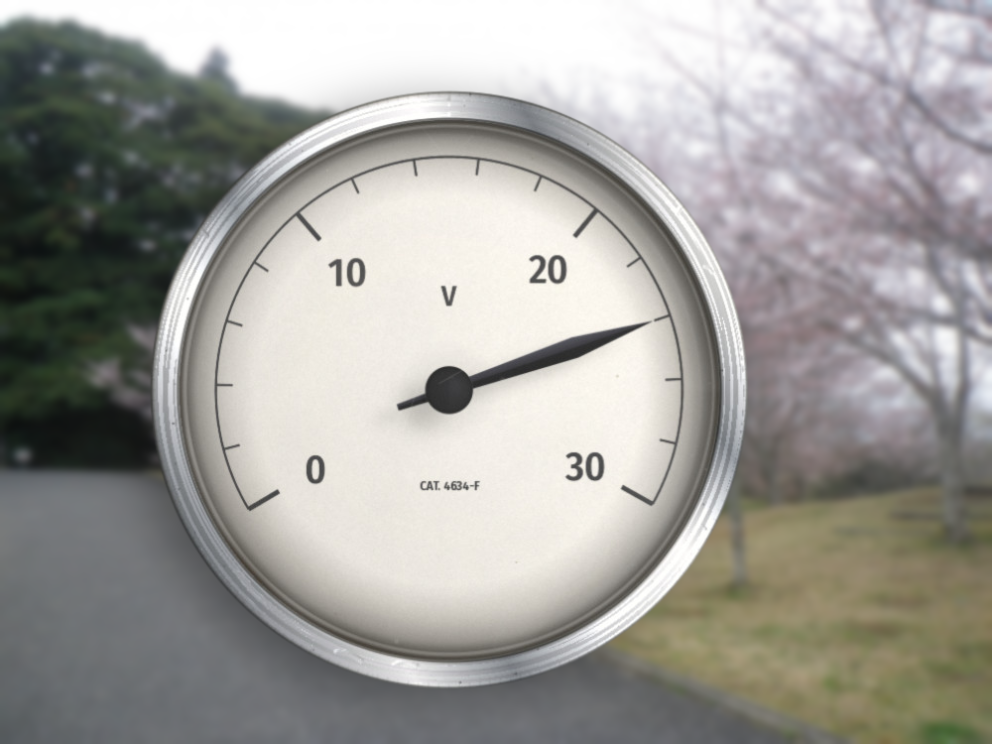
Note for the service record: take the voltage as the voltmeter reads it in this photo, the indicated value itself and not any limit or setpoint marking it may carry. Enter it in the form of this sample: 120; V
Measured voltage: 24; V
